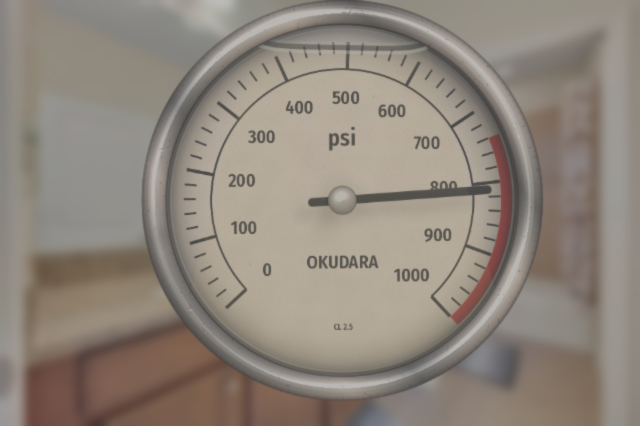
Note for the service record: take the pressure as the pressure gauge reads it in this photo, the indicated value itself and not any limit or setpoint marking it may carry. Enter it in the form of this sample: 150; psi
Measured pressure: 810; psi
